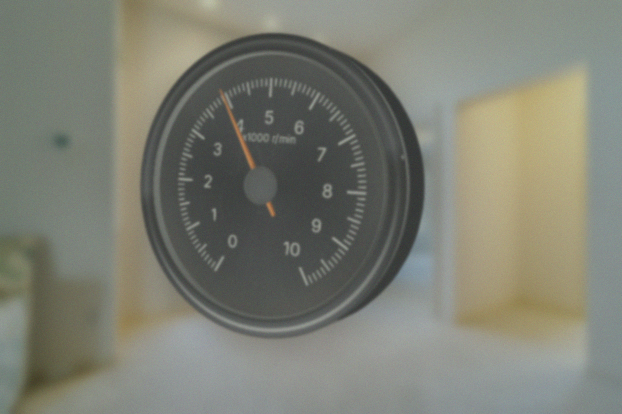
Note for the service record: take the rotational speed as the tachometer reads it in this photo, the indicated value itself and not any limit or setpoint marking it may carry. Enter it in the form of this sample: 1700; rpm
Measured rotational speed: 4000; rpm
